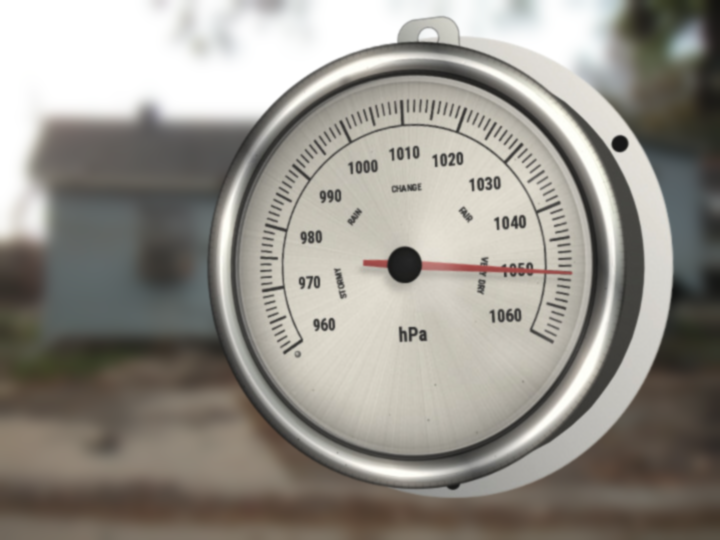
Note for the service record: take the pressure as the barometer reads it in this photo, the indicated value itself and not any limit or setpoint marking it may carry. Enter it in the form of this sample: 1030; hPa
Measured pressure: 1050; hPa
